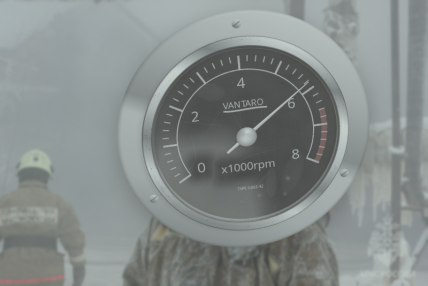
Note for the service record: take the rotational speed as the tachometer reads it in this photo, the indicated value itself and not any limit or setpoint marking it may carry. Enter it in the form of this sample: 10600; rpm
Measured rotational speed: 5800; rpm
